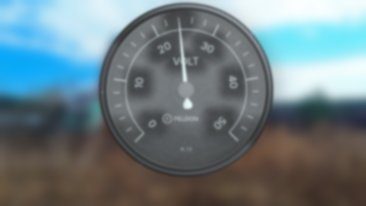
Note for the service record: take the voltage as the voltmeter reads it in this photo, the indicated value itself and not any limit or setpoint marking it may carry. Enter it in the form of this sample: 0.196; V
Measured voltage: 24; V
